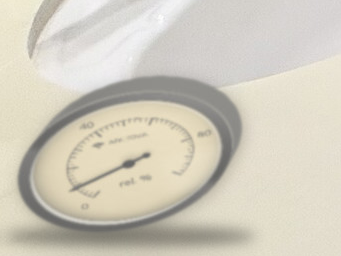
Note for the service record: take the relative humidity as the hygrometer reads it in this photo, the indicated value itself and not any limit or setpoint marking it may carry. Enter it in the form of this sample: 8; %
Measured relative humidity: 10; %
